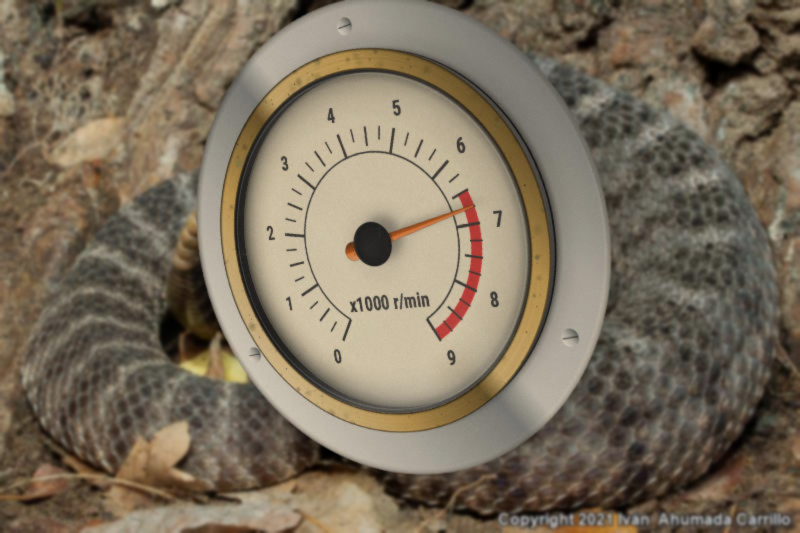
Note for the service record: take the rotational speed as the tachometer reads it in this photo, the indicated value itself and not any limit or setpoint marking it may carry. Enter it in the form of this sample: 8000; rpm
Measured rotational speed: 6750; rpm
